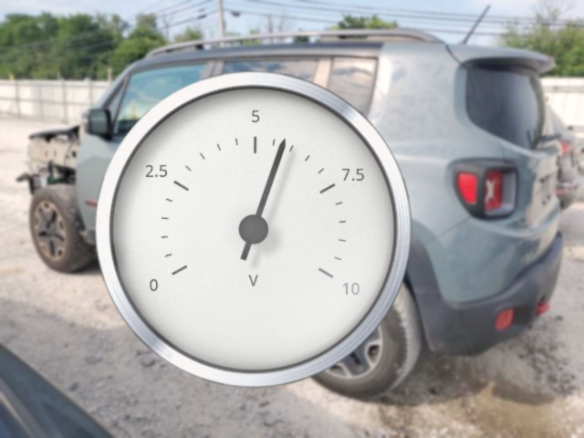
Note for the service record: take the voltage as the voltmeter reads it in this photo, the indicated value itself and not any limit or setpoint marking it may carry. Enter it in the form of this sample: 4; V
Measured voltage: 5.75; V
